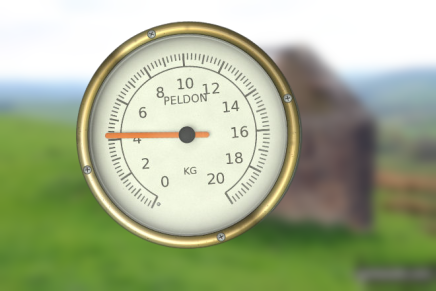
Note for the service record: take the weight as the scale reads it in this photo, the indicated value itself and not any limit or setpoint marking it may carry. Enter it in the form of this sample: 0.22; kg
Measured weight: 4.2; kg
